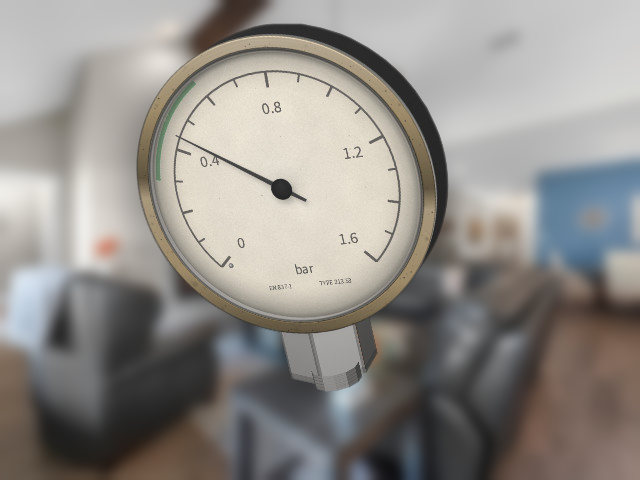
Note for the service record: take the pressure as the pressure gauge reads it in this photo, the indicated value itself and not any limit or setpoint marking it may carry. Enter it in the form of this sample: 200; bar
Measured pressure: 0.45; bar
